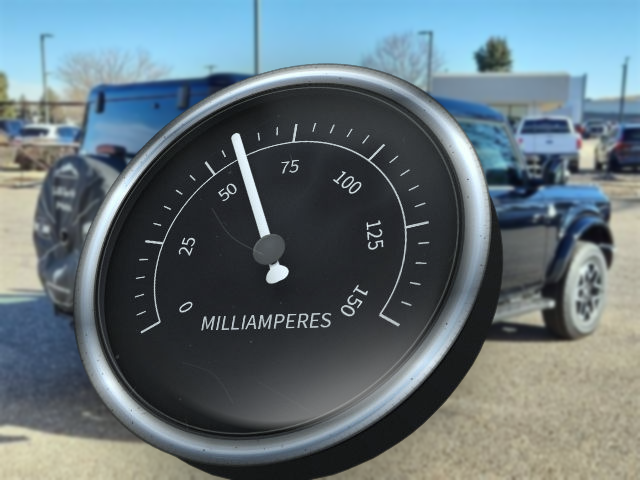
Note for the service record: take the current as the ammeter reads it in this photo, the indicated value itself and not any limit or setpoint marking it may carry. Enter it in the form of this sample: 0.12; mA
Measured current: 60; mA
